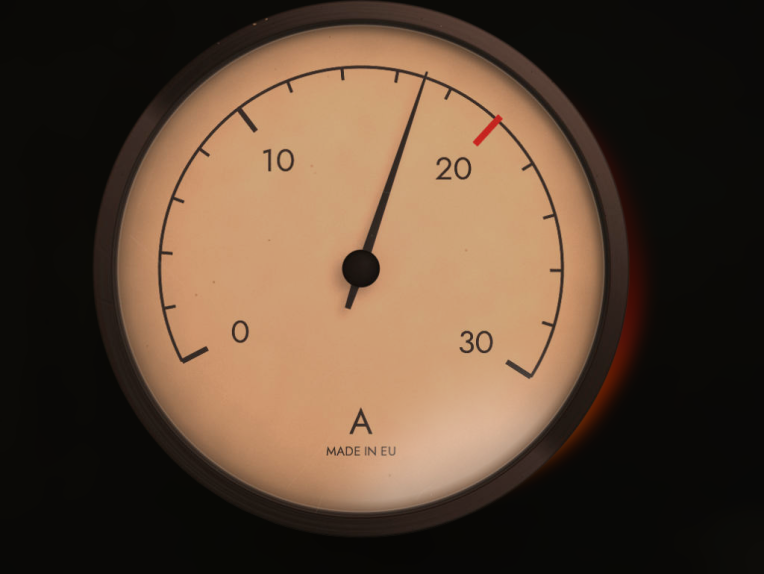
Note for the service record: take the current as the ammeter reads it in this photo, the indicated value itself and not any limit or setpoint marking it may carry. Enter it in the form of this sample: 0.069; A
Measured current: 17; A
